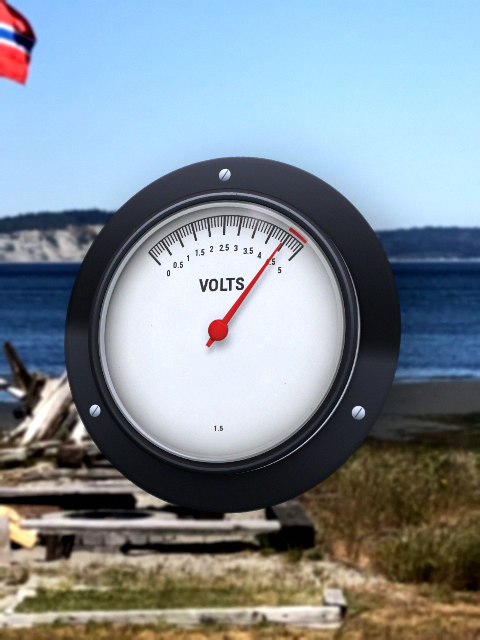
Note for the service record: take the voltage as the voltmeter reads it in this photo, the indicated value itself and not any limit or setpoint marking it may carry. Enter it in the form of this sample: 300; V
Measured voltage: 4.5; V
